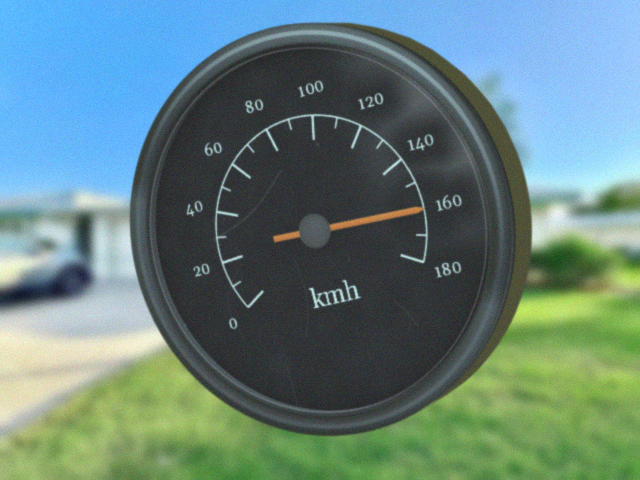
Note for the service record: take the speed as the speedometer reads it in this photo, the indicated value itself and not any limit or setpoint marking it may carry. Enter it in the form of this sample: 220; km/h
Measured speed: 160; km/h
